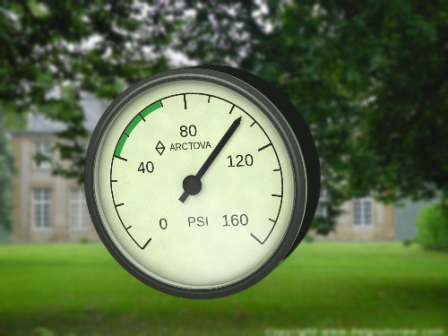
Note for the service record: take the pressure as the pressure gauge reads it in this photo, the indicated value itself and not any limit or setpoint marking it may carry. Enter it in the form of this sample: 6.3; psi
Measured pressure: 105; psi
